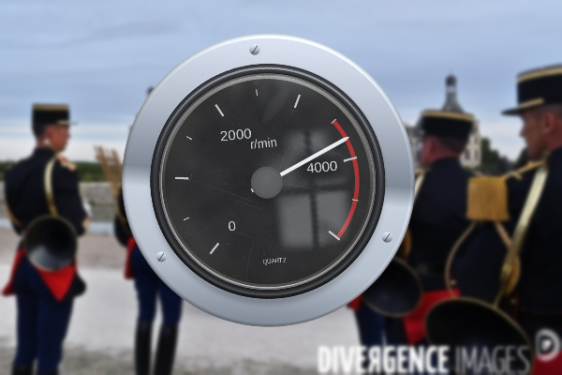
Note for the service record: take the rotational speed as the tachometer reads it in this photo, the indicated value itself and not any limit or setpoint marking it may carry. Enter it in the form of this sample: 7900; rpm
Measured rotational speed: 3750; rpm
